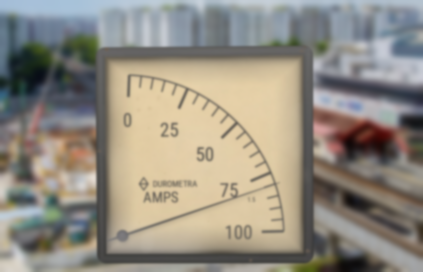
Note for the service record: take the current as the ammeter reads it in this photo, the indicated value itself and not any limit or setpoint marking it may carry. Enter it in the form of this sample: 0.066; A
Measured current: 80; A
